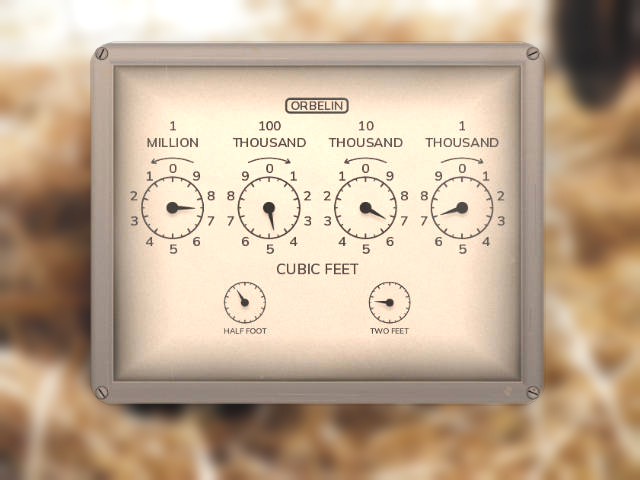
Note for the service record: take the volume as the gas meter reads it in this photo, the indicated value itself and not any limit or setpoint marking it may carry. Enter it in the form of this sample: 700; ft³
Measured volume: 746700; ft³
